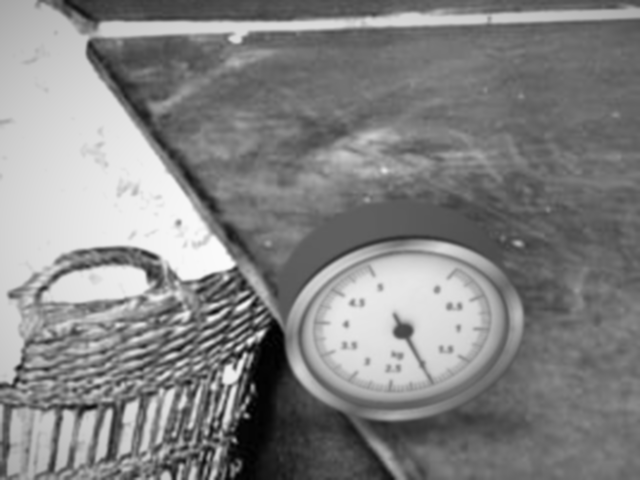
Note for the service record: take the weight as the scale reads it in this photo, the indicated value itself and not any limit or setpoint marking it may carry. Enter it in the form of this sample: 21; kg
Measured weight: 2; kg
